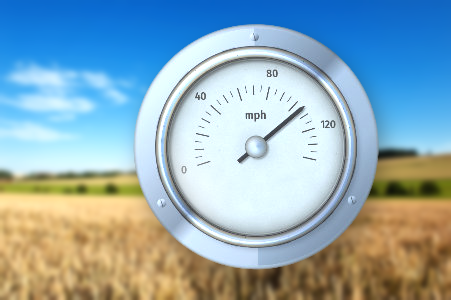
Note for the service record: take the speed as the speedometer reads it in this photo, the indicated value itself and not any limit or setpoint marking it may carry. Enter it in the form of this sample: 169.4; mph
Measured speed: 105; mph
